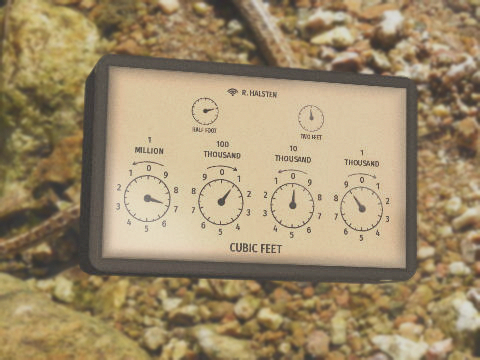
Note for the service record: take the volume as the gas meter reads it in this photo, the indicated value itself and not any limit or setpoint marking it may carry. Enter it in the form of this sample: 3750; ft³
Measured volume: 709900; ft³
